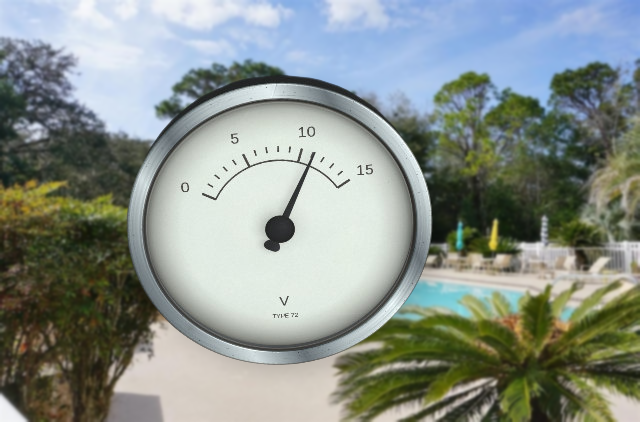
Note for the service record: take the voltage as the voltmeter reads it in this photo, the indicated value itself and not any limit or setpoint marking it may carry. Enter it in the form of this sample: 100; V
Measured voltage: 11; V
